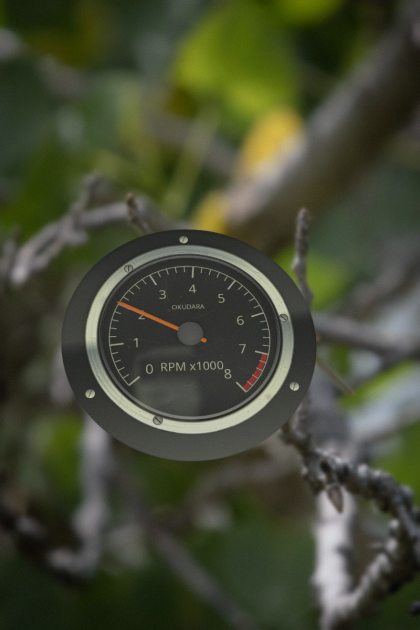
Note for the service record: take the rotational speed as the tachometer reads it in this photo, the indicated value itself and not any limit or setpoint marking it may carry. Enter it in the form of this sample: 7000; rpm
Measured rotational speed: 2000; rpm
